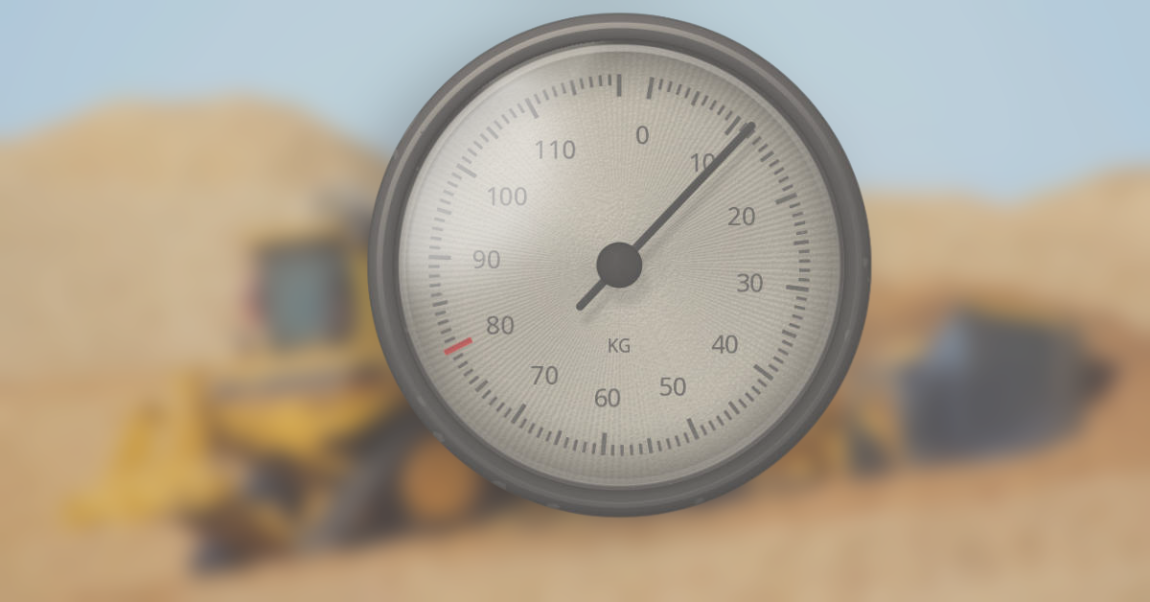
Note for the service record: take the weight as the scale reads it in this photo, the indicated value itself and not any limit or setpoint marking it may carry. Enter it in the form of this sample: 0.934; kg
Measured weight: 11.5; kg
